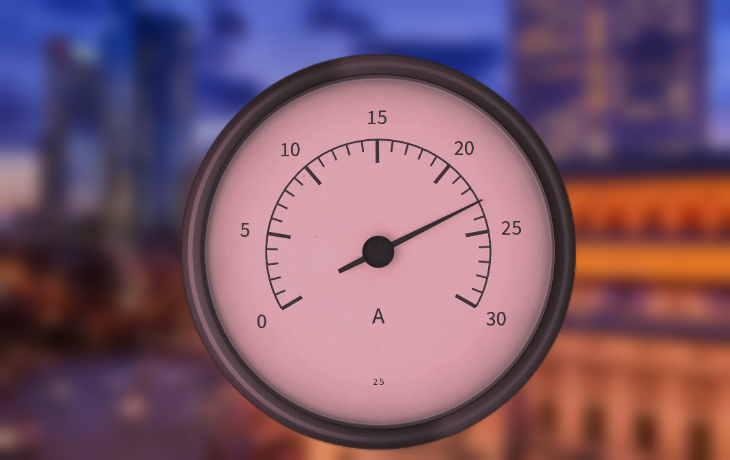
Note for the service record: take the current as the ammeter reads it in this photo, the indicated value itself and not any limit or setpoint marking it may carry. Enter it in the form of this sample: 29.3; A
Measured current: 23; A
